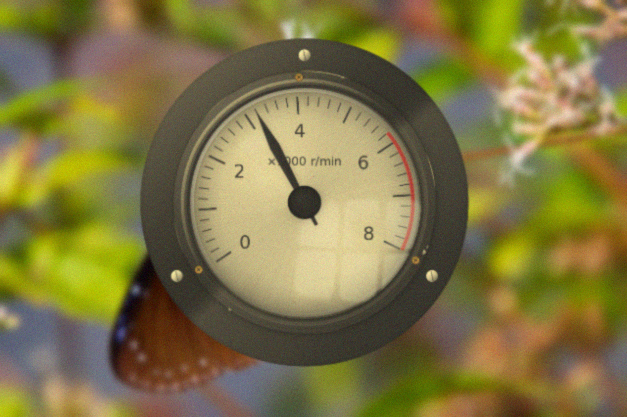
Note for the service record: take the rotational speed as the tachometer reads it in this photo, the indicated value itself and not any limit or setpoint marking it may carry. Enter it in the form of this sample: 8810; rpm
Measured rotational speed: 3200; rpm
